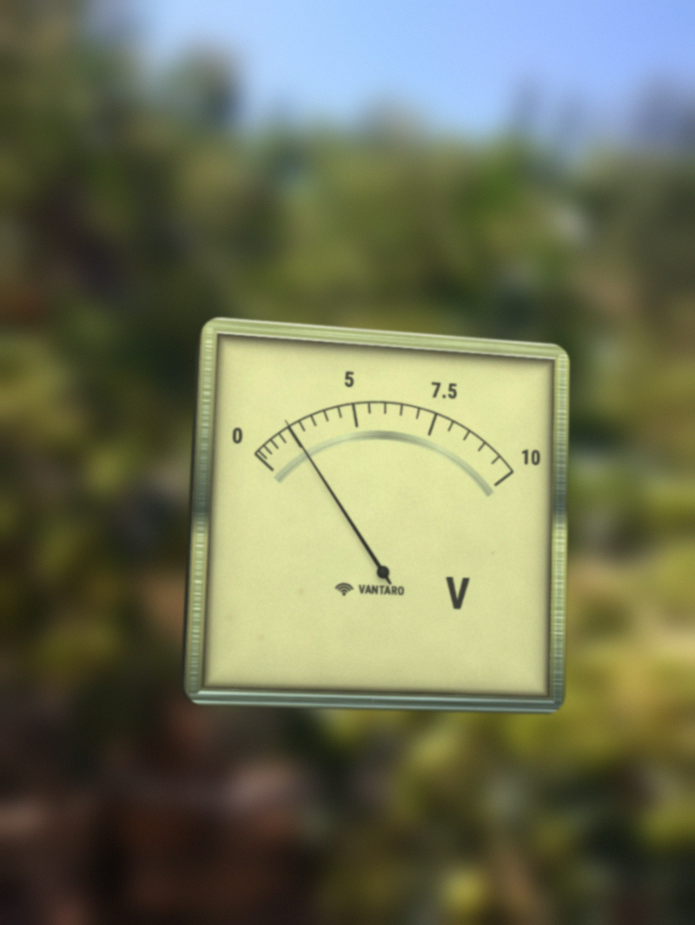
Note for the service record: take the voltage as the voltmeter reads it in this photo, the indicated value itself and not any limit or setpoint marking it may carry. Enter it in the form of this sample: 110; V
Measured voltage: 2.5; V
